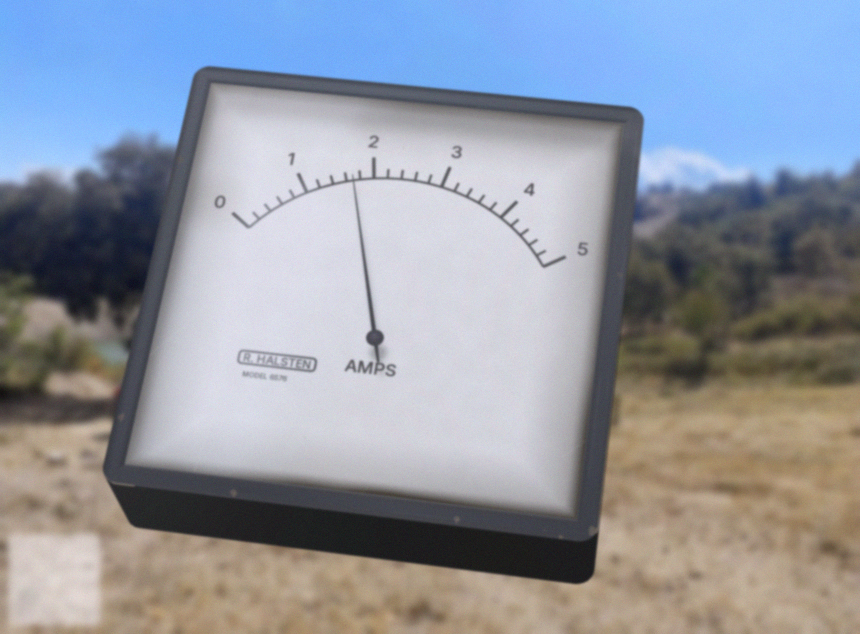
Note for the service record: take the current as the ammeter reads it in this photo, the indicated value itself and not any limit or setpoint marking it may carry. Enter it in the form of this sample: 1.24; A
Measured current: 1.7; A
